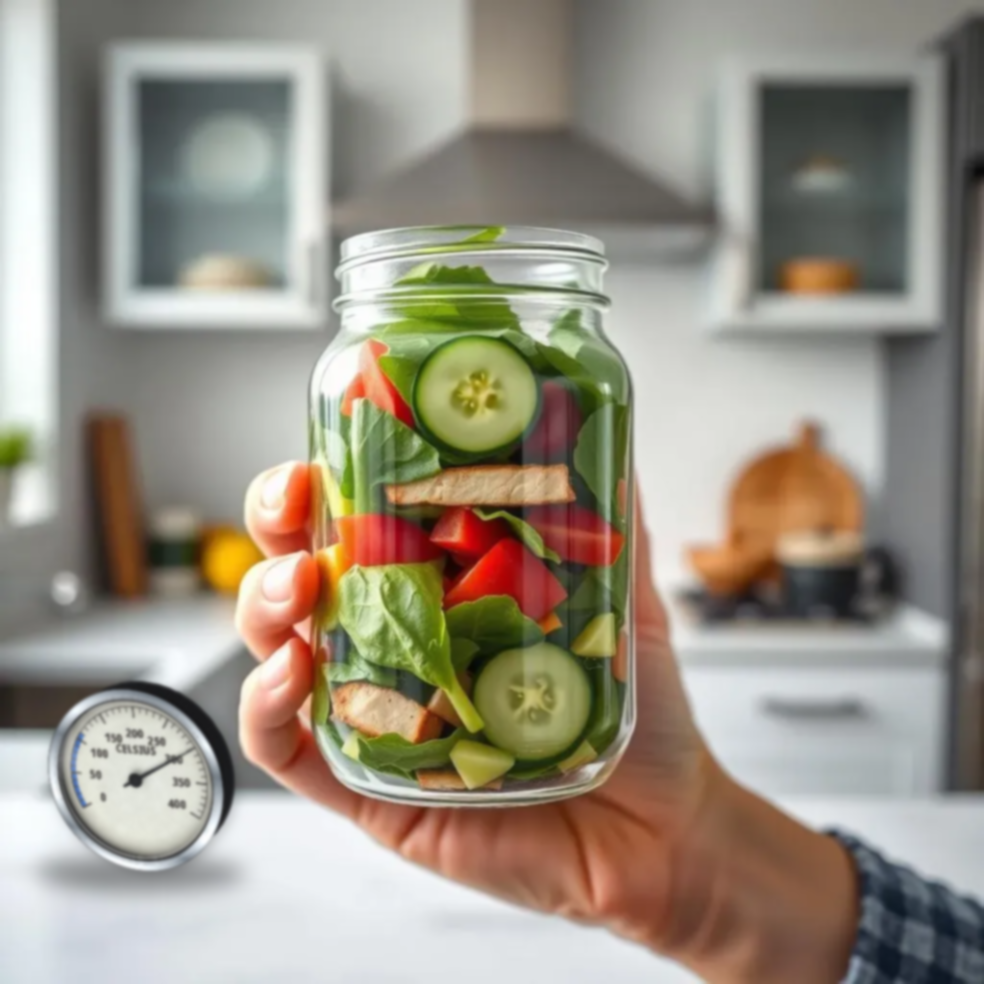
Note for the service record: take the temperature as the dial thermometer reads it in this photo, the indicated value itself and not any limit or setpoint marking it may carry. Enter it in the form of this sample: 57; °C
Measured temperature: 300; °C
